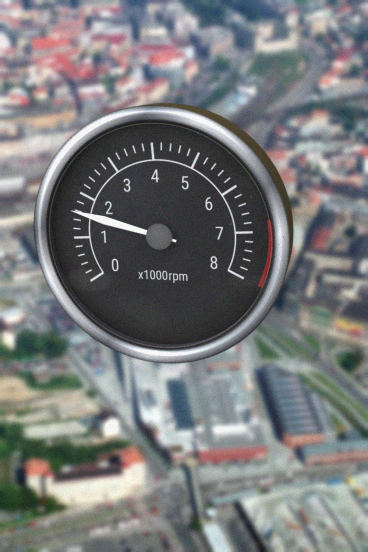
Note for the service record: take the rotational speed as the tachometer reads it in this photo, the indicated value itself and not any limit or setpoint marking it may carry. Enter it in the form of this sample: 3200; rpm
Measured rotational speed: 1600; rpm
